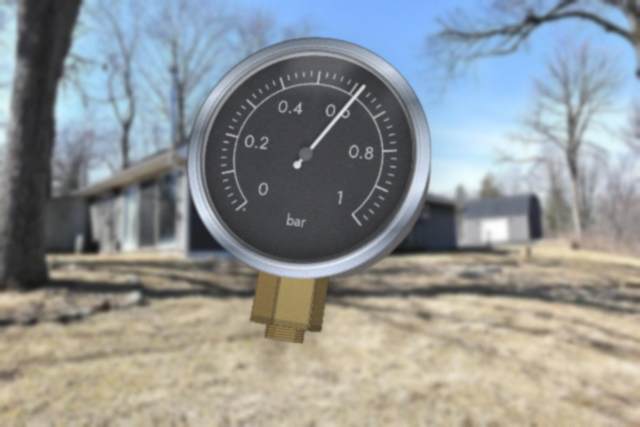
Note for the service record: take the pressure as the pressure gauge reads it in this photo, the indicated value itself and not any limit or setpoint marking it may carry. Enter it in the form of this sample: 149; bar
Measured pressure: 0.62; bar
